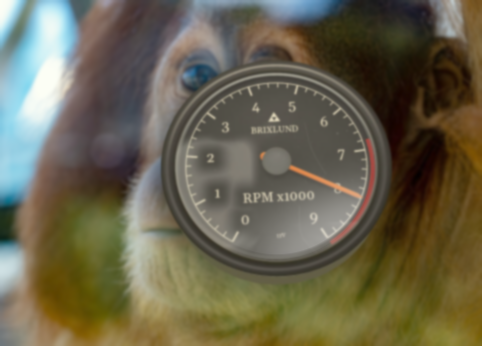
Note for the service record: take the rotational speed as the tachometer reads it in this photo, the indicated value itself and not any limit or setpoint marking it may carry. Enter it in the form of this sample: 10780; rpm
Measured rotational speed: 8000; rpm
